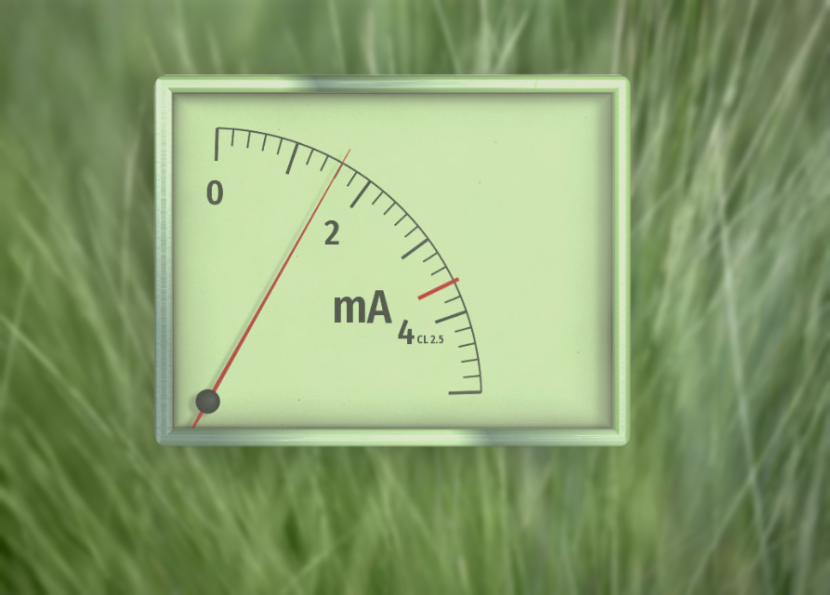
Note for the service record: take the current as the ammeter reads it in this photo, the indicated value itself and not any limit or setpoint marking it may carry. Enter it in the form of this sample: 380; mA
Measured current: 1.6; mA
